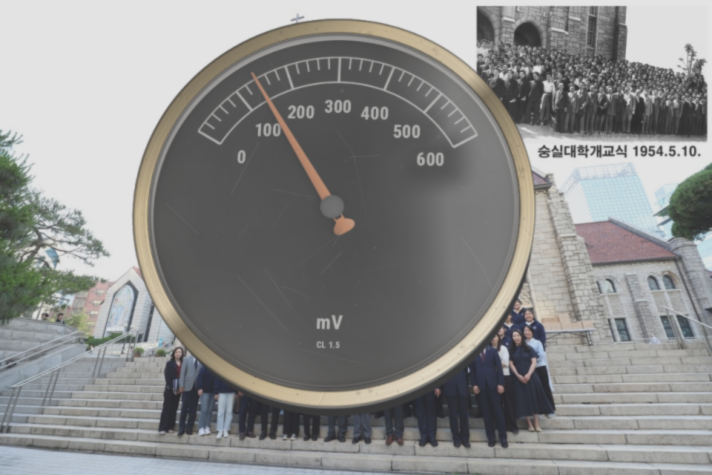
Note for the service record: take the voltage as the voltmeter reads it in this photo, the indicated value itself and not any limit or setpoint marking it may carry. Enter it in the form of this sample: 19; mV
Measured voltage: 140; mV
